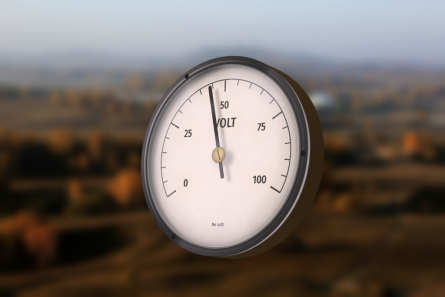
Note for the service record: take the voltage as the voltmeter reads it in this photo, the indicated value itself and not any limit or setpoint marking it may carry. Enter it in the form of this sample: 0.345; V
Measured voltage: 45; V
